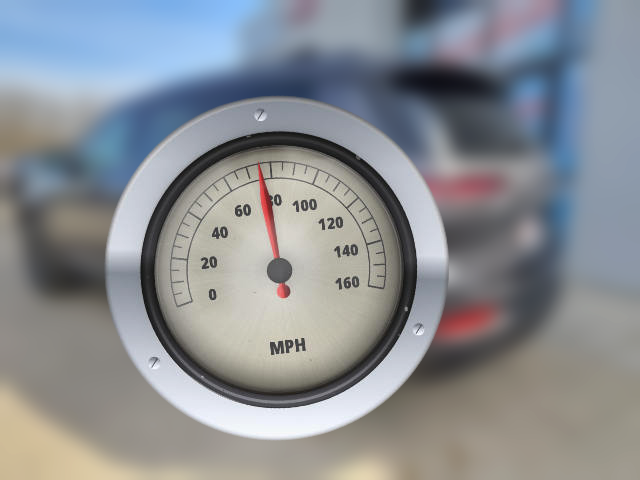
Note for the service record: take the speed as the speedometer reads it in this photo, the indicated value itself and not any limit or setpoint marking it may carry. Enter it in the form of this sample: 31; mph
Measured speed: 75; mph
